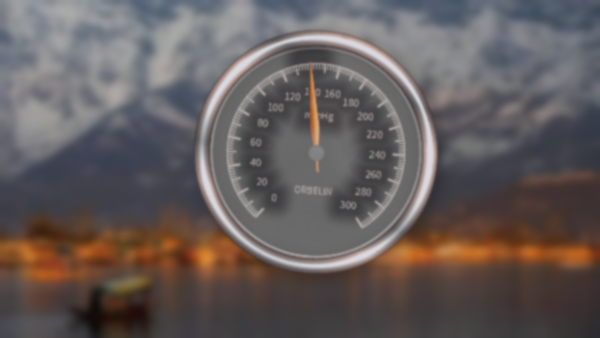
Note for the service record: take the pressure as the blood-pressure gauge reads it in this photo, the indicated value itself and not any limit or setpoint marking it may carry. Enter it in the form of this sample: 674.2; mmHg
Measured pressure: 140; mmHg
